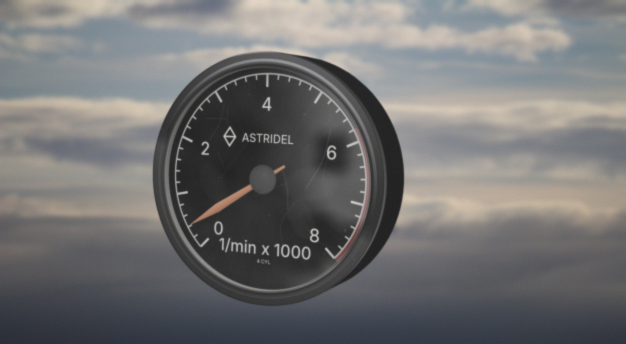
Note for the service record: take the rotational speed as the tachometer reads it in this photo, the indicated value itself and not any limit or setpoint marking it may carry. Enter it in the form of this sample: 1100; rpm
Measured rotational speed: 400; rpm
